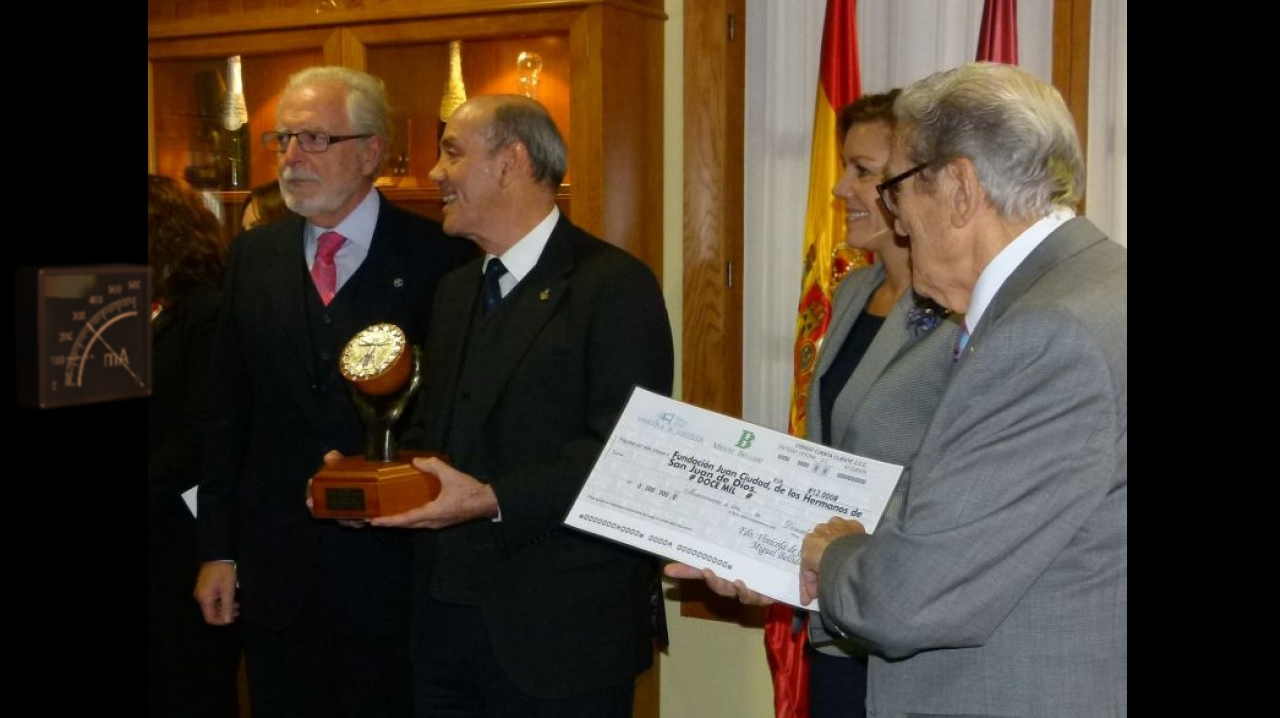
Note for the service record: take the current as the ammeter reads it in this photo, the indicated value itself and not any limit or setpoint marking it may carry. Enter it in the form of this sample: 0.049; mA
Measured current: 300; mA
